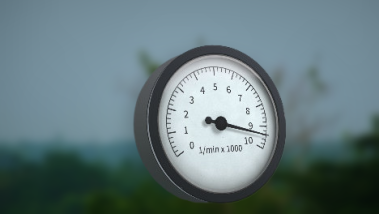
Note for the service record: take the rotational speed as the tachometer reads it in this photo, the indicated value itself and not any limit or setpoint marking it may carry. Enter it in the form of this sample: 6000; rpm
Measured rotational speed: 9400; rpm
